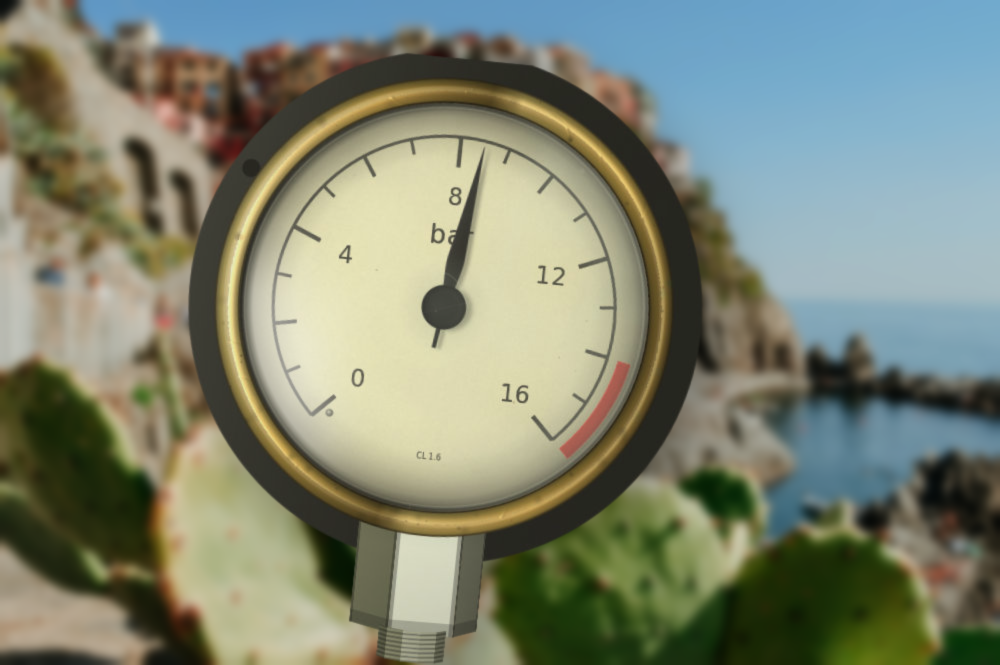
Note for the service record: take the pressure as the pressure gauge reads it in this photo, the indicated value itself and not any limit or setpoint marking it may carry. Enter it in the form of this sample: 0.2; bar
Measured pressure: 8.5; bar
